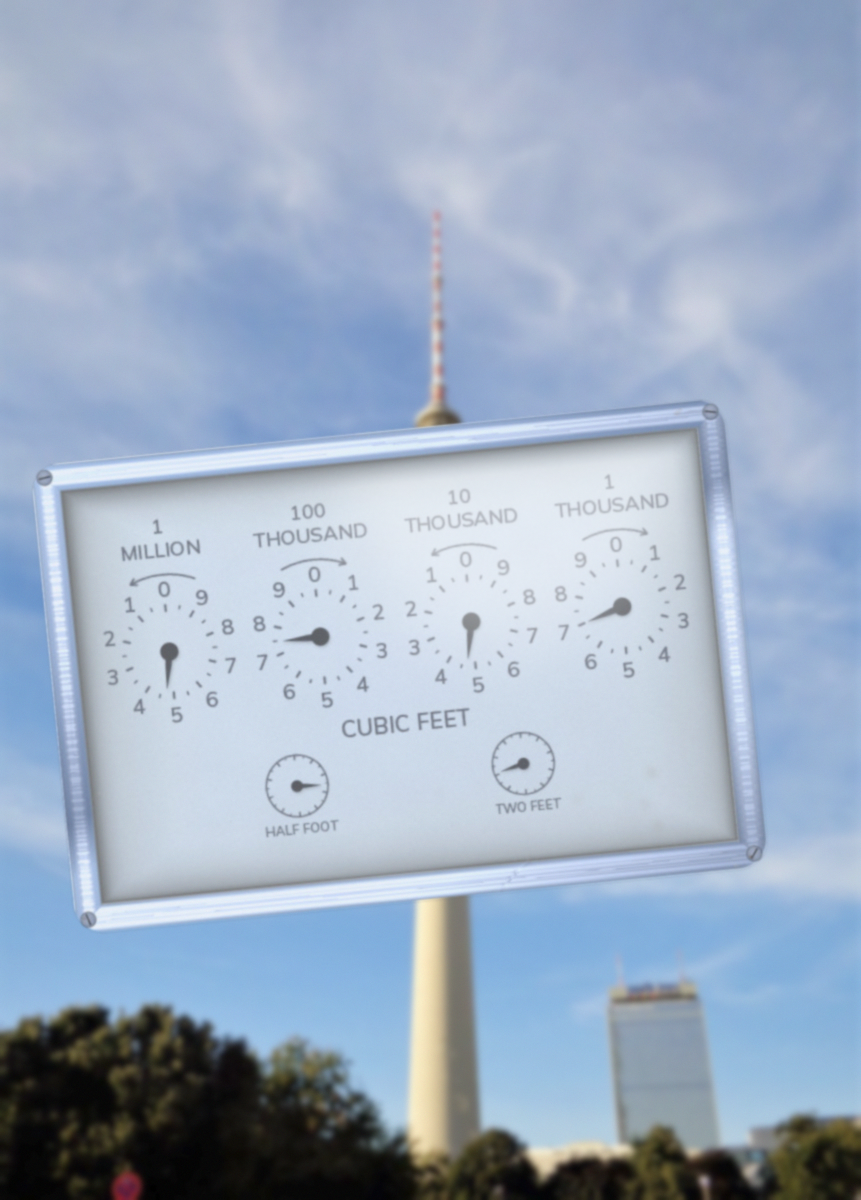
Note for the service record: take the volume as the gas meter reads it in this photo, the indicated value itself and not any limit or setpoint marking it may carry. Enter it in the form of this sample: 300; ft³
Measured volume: 474700; ft³
